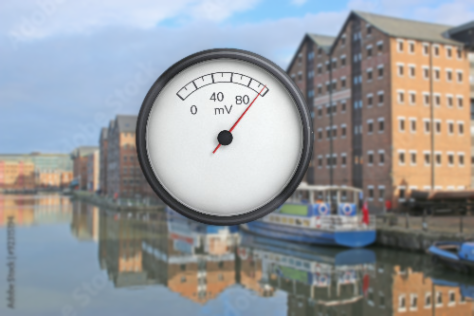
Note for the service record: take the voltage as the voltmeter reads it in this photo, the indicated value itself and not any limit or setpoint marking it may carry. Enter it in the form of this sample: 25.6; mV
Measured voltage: 95; mV
